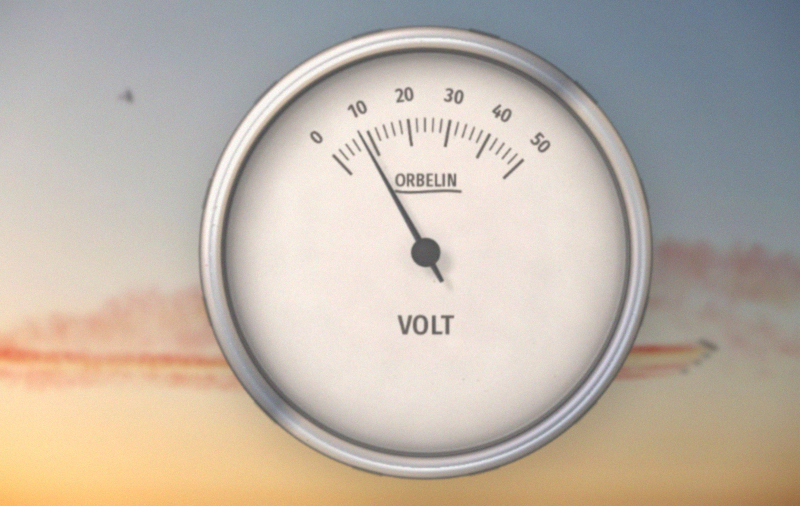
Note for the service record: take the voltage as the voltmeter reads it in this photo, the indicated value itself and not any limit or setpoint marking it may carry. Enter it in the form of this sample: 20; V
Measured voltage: 8; V
